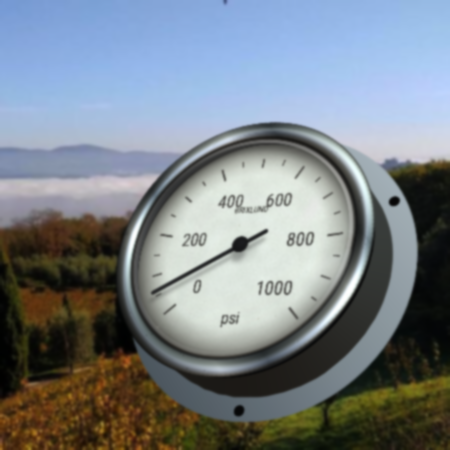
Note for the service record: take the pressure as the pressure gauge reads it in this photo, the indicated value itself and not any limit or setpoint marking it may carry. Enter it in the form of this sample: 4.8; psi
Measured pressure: 50; psi
